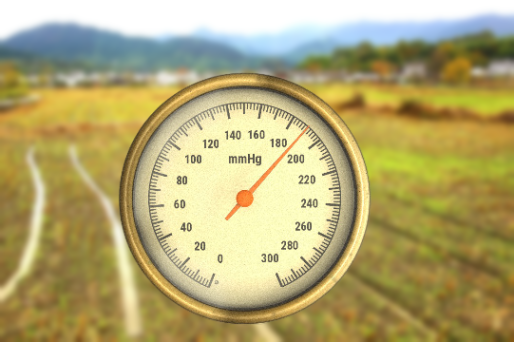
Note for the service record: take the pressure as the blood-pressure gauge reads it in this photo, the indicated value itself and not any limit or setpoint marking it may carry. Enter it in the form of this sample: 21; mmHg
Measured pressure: 190; mmHg
